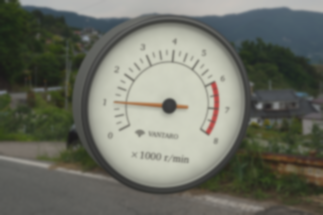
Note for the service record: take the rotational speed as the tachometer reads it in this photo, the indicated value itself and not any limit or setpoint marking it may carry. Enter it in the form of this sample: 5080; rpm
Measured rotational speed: 1000; rpm
